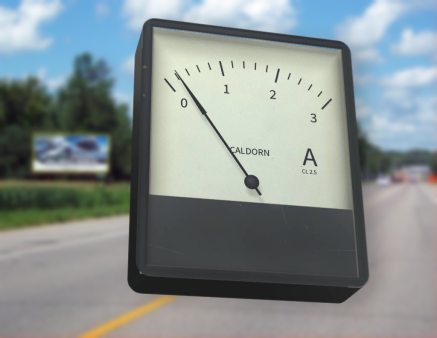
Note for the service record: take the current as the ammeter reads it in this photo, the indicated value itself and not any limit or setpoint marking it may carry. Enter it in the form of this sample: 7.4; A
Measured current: 0.2; A
